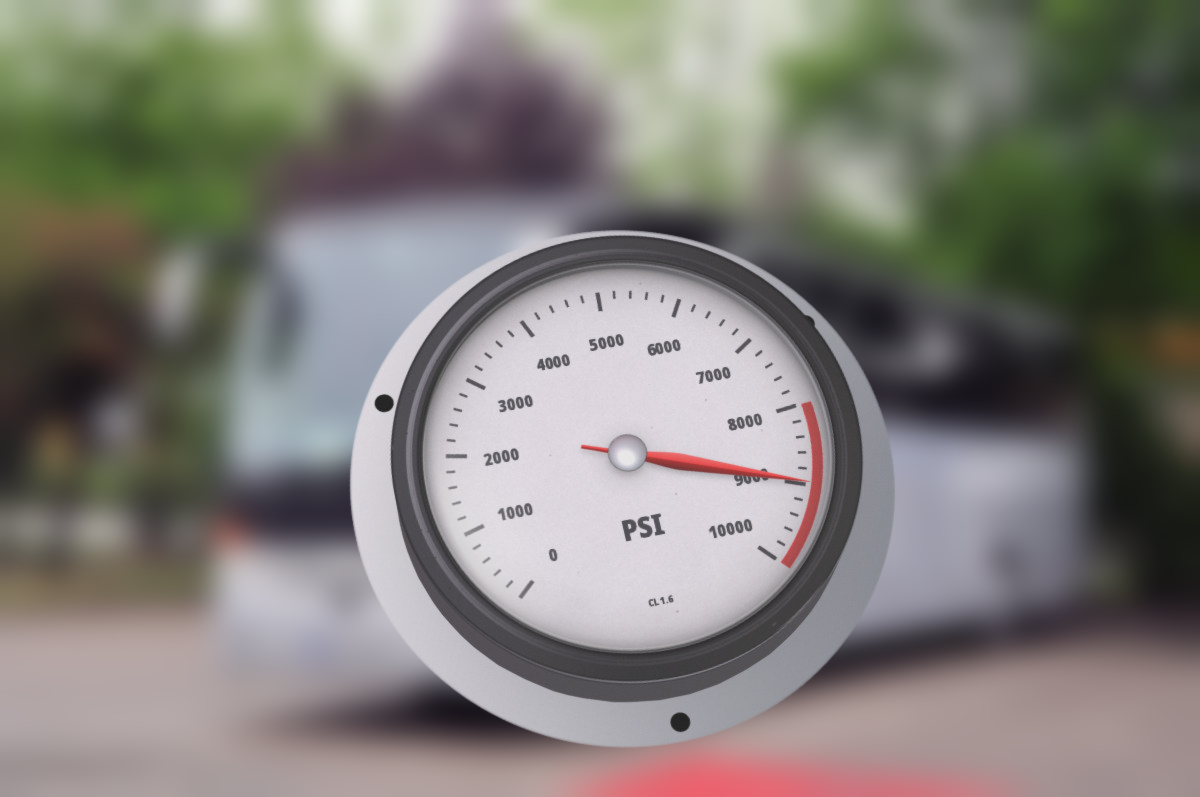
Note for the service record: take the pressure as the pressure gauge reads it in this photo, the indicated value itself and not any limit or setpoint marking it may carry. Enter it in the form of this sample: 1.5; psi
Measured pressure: 9000; psi
